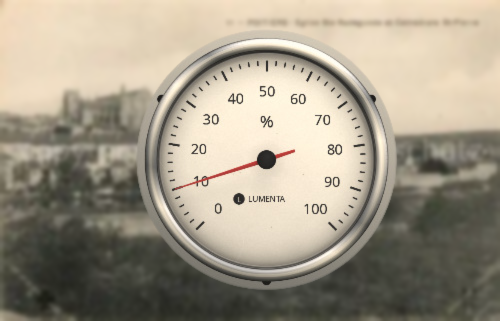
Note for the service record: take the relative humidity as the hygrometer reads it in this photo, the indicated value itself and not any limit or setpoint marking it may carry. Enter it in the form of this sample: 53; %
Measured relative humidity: 10; %
